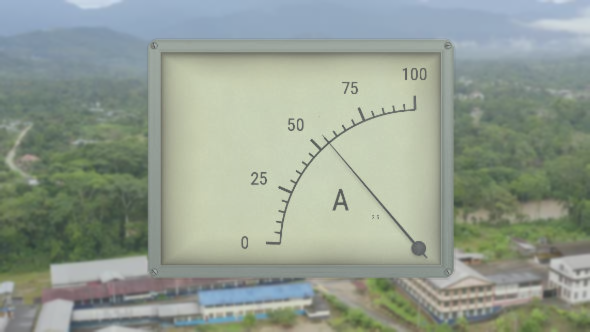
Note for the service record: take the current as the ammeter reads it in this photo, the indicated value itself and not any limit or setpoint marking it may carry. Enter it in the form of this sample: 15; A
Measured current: 55; A
